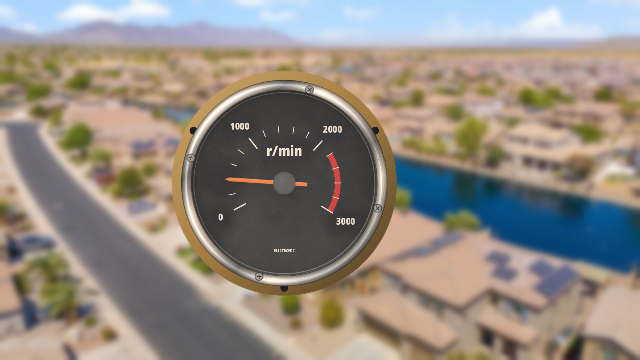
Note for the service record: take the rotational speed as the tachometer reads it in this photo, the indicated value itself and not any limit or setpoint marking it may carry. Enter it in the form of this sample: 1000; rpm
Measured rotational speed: 400; rpm
